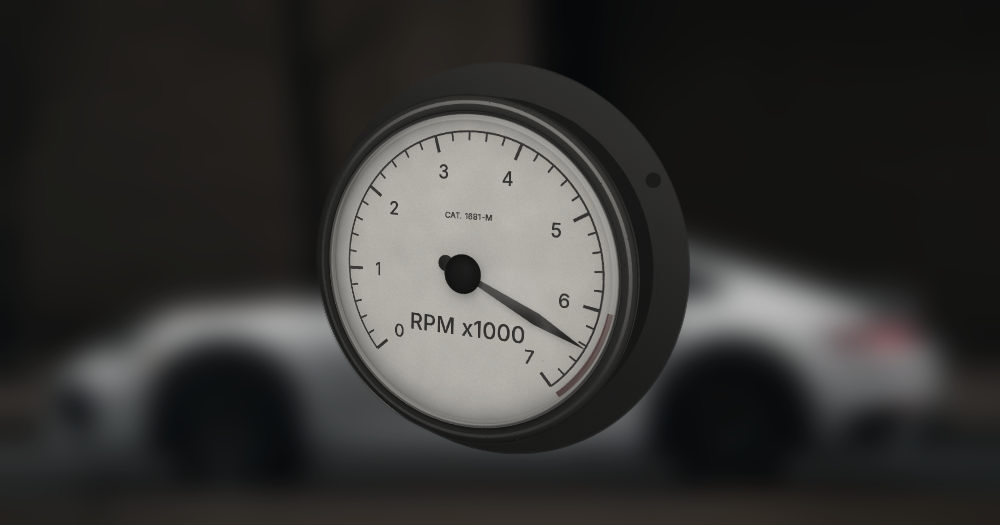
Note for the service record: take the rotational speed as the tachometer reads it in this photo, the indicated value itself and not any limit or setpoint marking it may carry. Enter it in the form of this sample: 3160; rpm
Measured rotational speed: 6400; rpm
